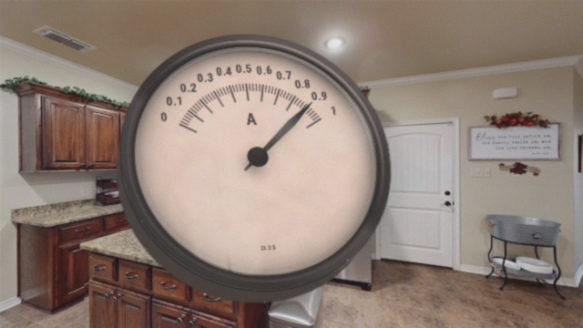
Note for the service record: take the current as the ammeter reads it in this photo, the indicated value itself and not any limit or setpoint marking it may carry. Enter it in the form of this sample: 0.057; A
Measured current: 0.9; A
